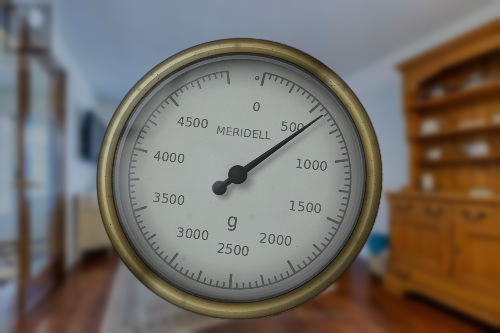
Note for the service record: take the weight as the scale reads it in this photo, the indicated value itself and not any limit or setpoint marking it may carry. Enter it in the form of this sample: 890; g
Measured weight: 600; g
